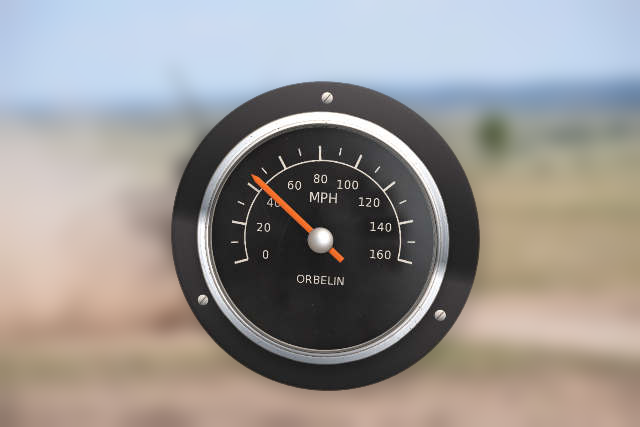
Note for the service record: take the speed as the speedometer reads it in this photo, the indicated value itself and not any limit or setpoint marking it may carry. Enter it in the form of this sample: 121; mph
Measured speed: 45; mph
